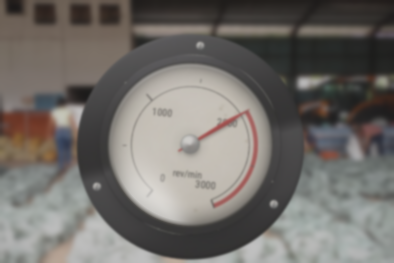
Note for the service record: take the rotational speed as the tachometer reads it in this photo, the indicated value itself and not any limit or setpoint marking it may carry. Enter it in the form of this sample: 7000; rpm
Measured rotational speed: 2000; rpm
